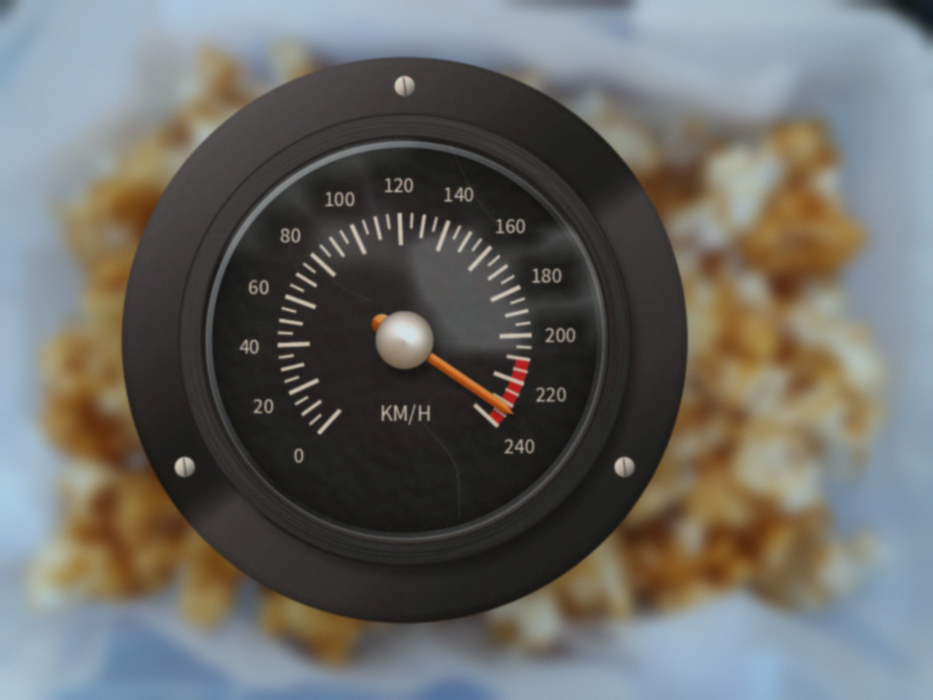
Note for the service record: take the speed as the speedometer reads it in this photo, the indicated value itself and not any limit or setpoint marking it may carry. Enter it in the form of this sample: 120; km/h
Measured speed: 232.5; km/h
